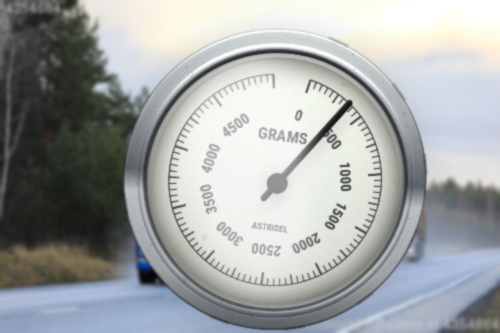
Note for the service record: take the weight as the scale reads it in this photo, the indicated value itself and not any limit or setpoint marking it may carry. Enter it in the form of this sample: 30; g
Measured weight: 350; g
